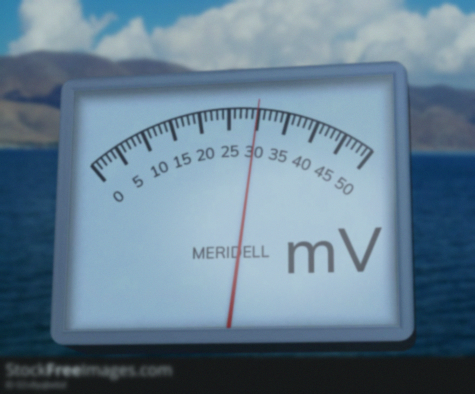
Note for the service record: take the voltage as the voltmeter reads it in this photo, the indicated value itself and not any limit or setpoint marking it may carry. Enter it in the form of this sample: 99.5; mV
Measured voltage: 30; mV
